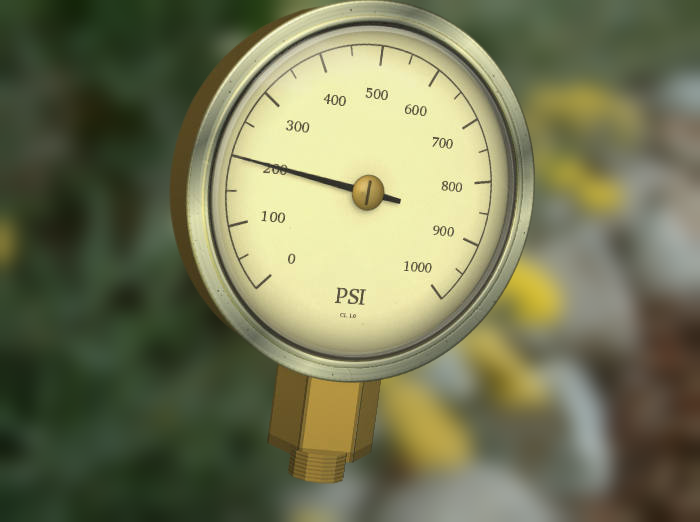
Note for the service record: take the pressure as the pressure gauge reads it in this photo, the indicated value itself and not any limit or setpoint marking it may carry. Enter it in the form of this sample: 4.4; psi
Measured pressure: 200; psi
